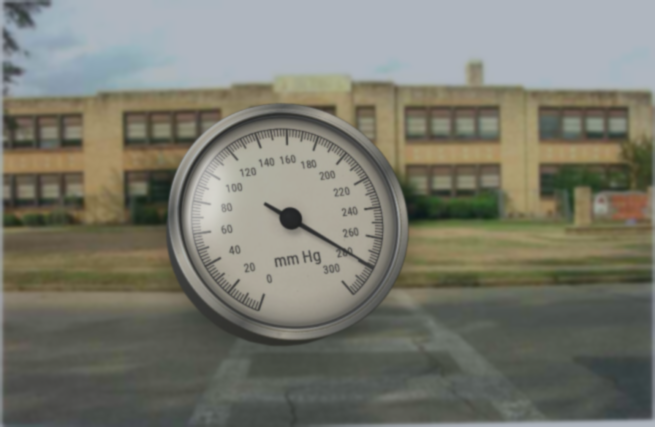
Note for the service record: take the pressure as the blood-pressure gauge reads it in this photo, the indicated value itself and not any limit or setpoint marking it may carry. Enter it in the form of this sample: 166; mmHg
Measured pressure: 280; mmHg
